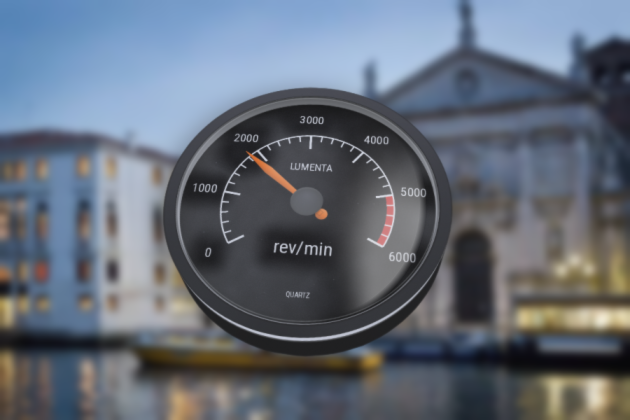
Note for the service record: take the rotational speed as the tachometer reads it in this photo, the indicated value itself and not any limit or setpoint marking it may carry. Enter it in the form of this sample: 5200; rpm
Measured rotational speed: 1800; rpm
